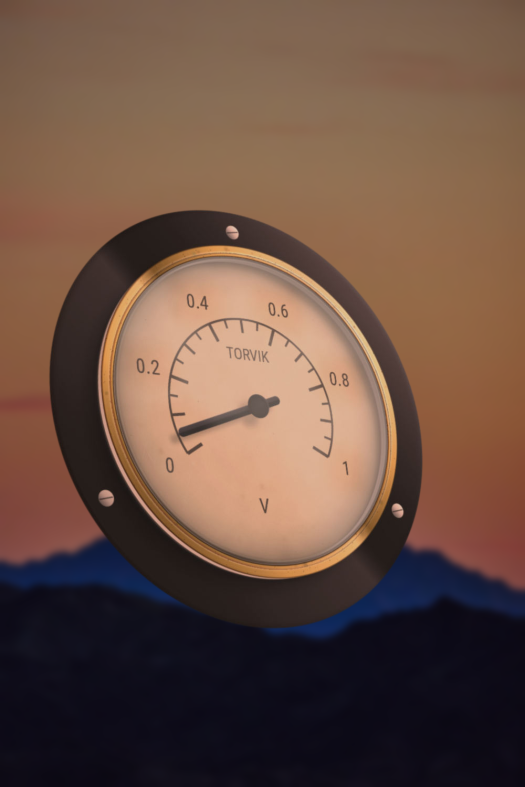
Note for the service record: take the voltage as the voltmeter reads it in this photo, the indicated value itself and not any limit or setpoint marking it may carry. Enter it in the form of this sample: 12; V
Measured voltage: 0.05; V
